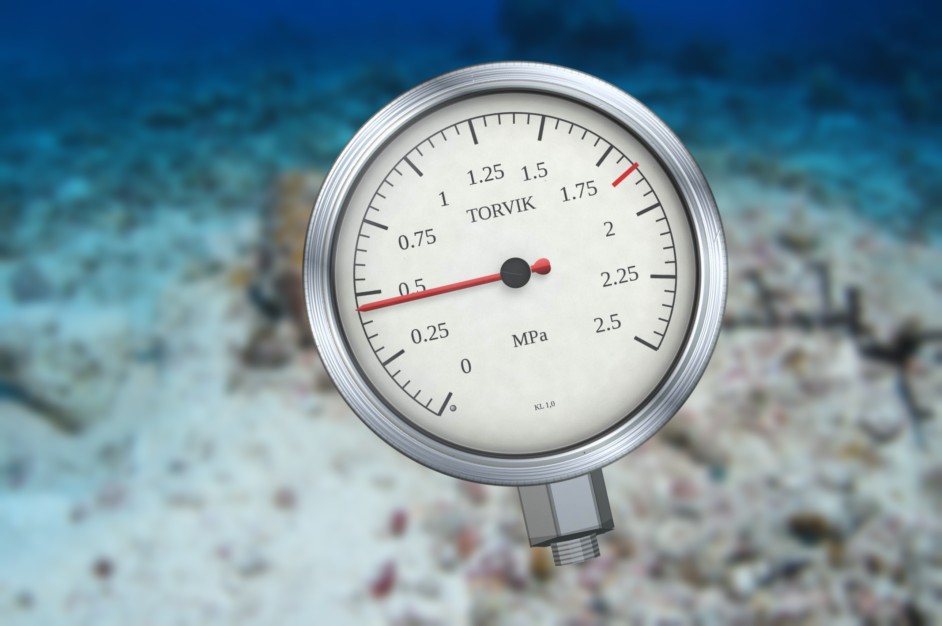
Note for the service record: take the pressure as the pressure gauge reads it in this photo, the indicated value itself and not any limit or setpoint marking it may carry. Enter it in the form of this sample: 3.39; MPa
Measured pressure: 0.45; MPa
